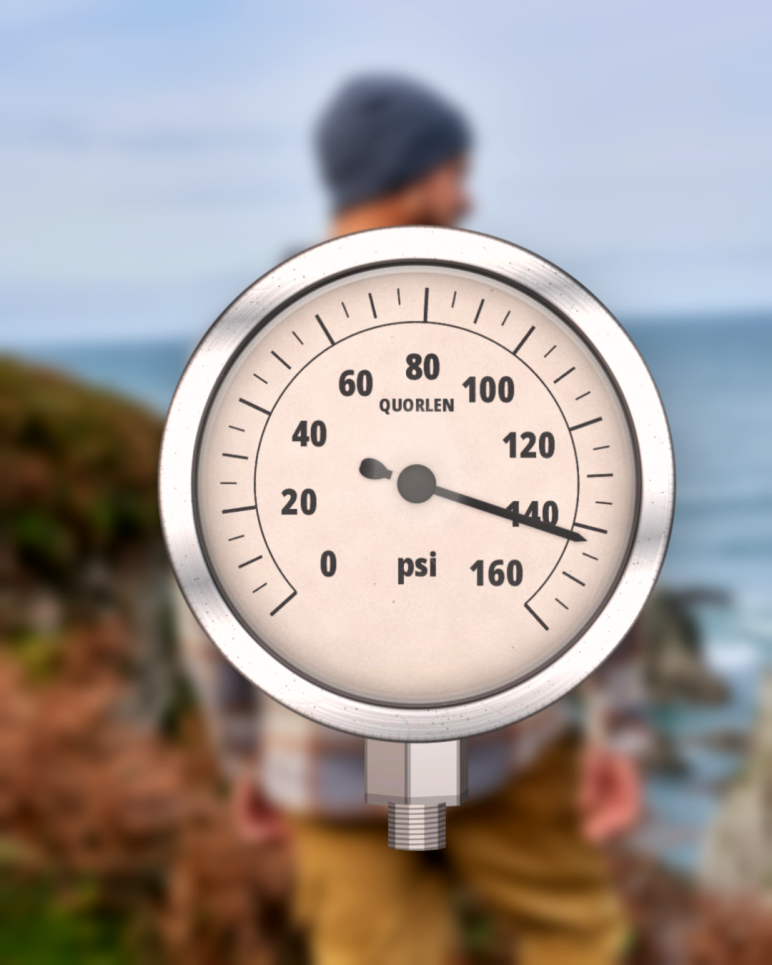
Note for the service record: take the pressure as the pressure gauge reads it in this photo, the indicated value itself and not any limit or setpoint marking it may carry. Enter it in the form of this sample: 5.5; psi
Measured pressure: 142.5; psi
